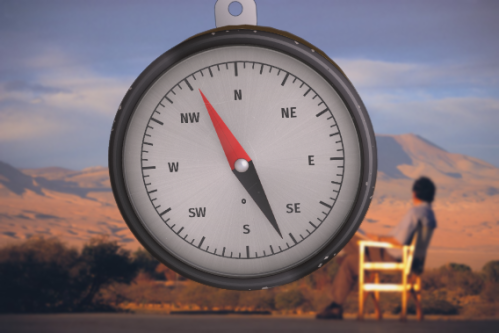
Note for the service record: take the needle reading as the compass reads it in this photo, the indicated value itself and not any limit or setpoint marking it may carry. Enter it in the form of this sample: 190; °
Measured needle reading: 335; °
